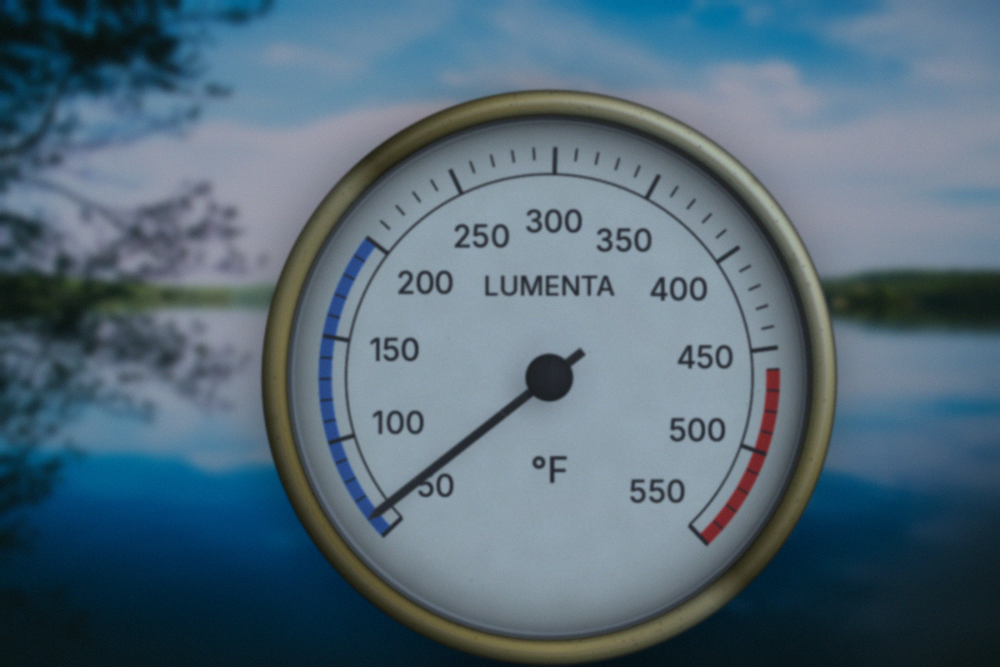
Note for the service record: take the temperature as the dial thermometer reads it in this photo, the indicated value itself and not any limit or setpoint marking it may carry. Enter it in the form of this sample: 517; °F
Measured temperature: 60; °F
